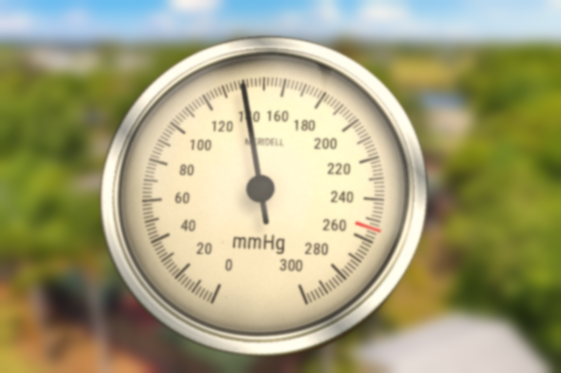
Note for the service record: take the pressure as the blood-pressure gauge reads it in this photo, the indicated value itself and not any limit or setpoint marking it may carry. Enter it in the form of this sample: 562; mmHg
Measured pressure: 140; mmHg
